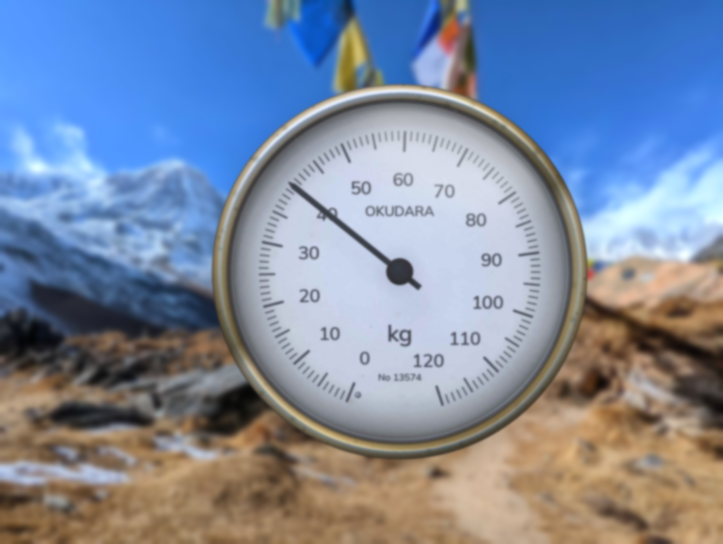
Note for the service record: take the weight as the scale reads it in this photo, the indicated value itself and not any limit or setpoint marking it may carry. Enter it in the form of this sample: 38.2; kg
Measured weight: 40; kg
